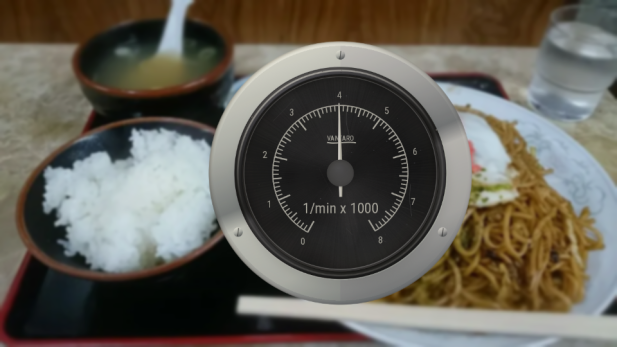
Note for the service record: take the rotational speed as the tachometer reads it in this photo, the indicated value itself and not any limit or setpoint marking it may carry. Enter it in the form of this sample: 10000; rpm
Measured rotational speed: 4000; rpm
